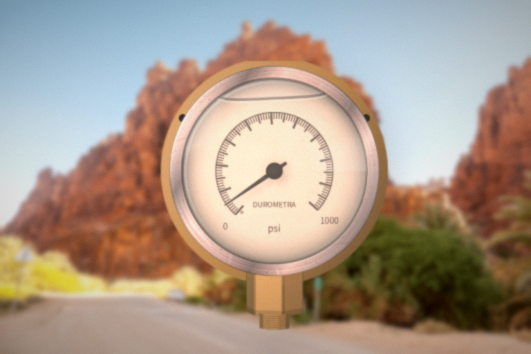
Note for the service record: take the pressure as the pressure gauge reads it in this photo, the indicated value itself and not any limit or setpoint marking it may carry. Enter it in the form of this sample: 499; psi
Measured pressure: 50; psi
